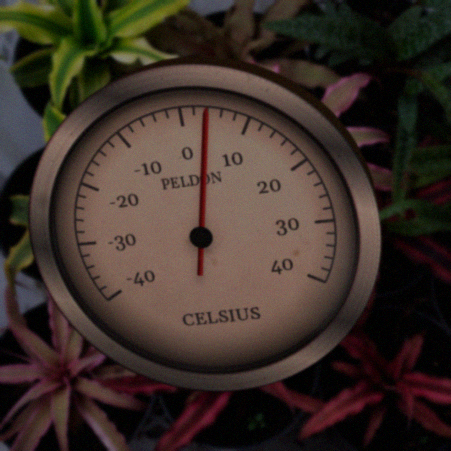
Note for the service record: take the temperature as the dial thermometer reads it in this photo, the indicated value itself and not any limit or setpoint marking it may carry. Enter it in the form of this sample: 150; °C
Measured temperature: 4; °C
